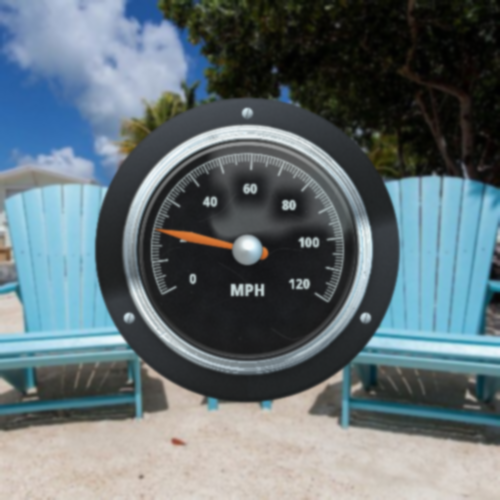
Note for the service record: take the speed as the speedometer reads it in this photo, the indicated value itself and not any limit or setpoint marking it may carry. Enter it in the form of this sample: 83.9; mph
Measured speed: 20; mph
